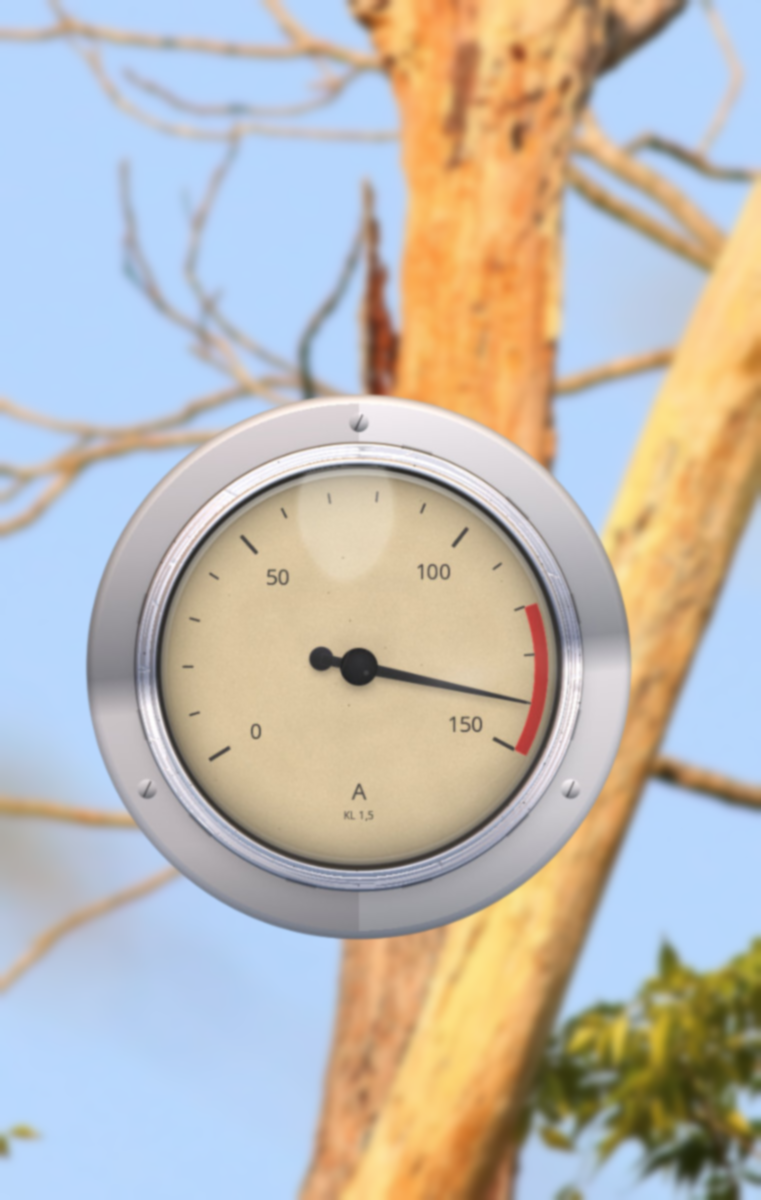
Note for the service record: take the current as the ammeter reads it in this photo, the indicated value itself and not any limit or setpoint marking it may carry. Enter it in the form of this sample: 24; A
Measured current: 140; A
